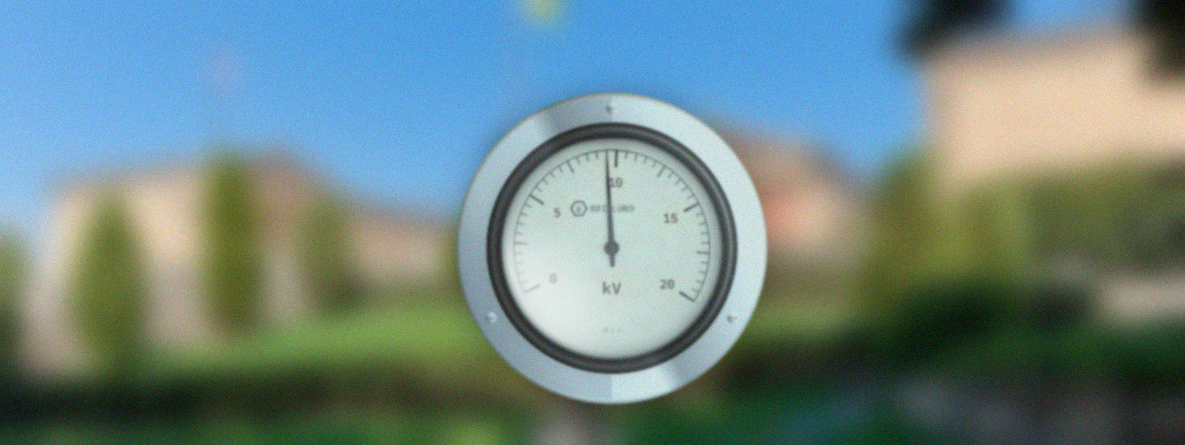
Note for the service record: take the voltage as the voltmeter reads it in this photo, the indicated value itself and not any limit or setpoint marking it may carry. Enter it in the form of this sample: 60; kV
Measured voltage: 9.5; kV
